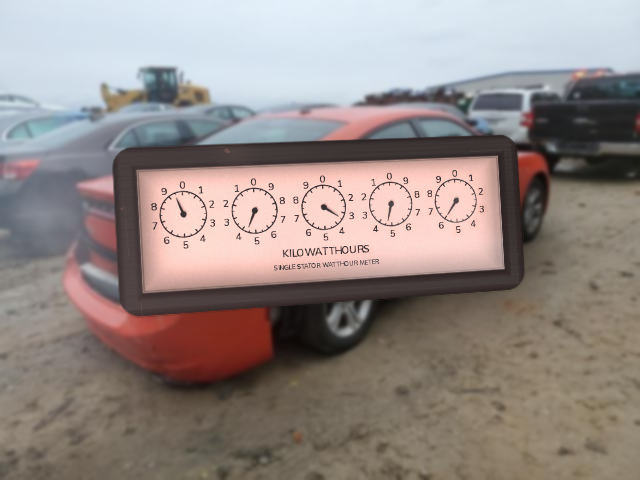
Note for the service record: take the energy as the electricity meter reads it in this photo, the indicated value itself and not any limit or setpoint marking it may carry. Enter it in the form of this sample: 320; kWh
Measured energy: 94346; kWh
